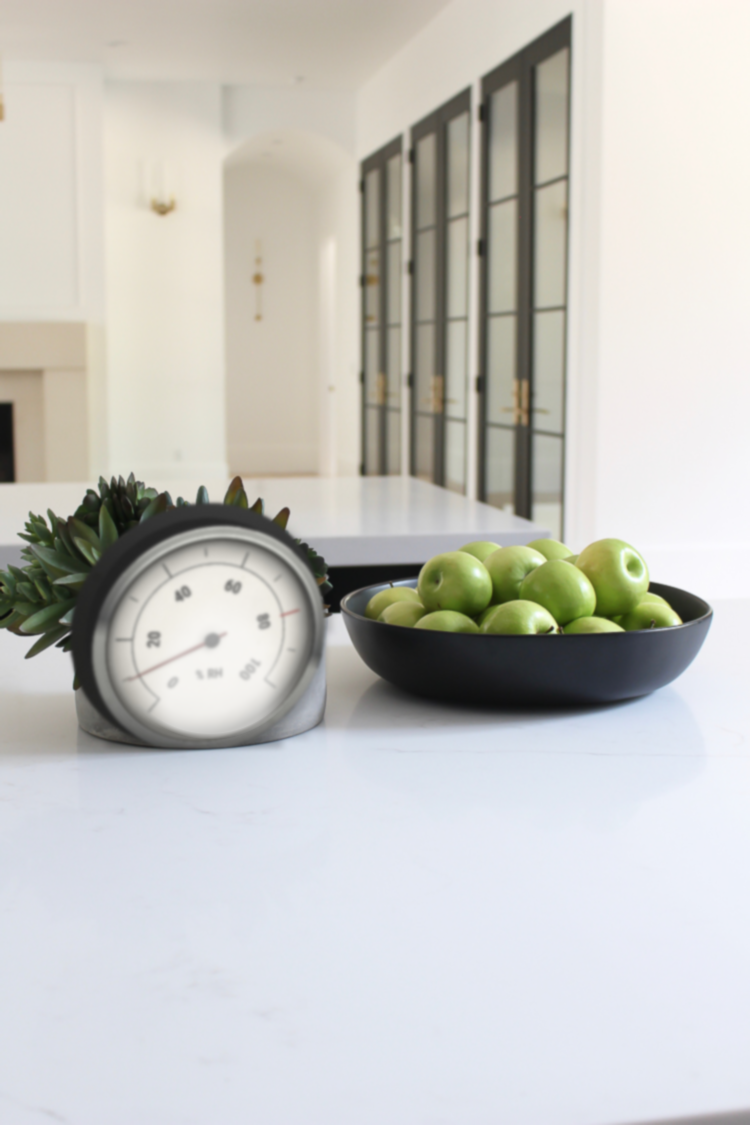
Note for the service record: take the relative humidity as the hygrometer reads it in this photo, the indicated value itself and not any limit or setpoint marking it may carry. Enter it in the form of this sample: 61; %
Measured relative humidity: 10; %
